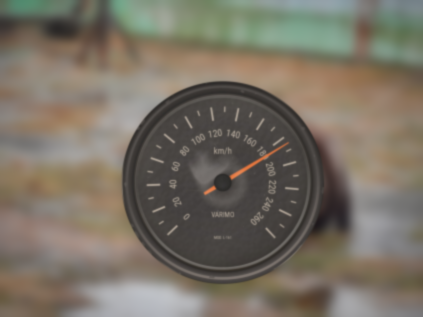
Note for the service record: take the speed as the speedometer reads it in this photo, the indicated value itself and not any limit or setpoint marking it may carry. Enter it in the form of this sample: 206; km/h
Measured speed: 185; km/h
